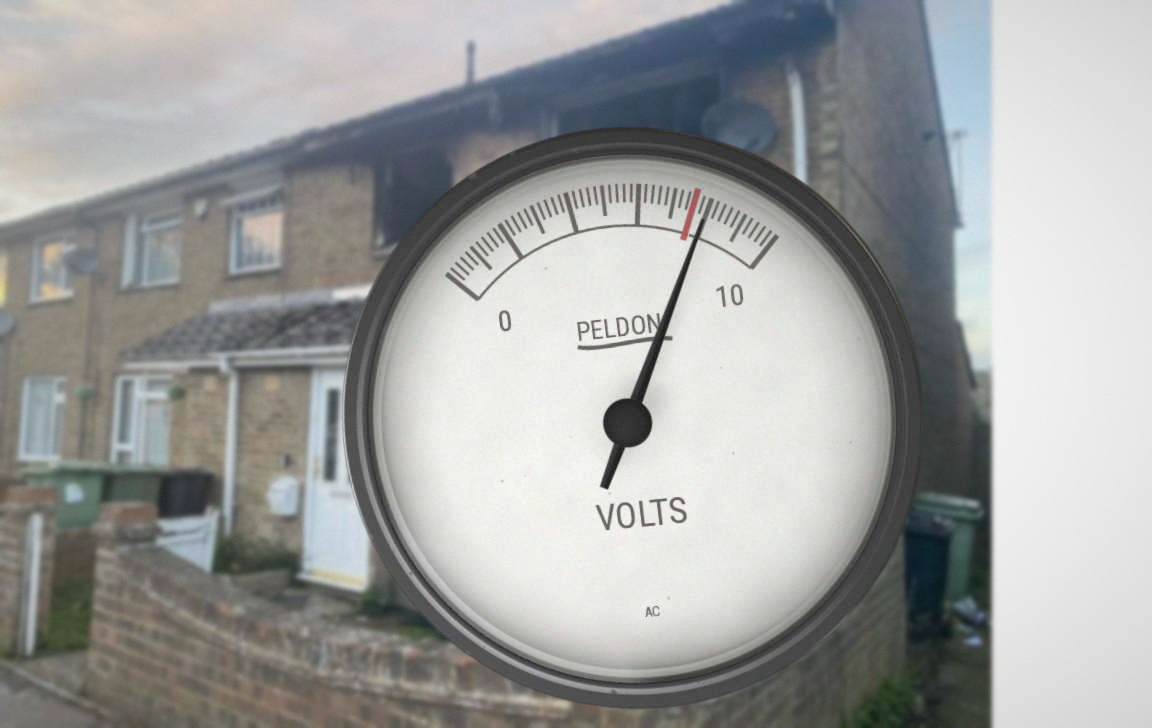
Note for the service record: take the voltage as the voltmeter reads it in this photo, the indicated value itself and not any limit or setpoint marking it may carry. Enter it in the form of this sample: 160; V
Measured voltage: 8; V
